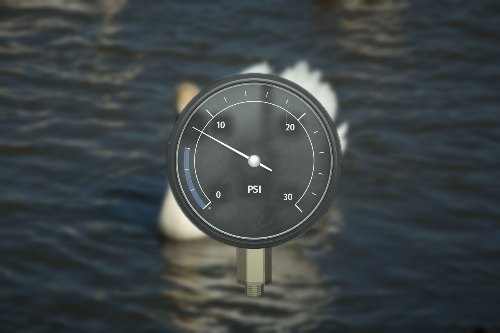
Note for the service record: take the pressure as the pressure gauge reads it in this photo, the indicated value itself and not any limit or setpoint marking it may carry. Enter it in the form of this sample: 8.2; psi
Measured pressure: 8; psi
